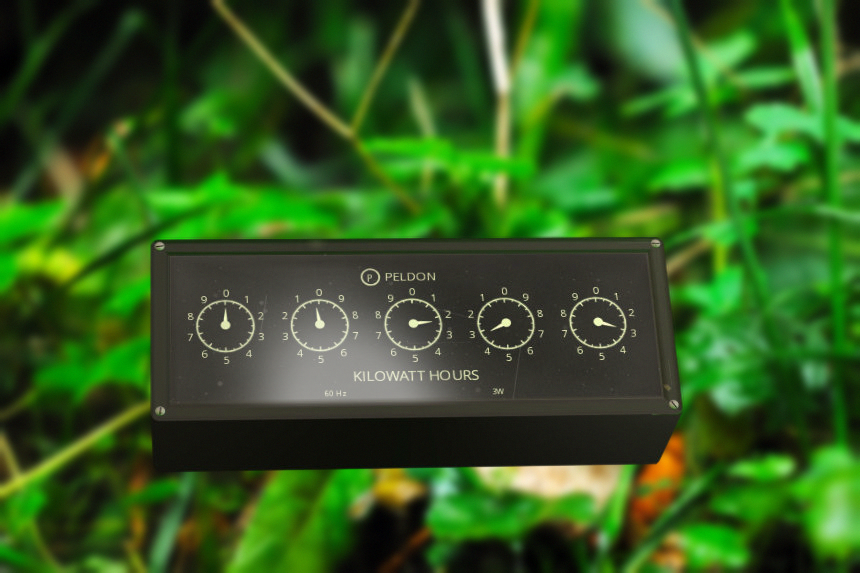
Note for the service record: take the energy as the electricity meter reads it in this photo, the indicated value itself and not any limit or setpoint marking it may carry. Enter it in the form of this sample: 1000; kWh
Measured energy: 233; kWh
